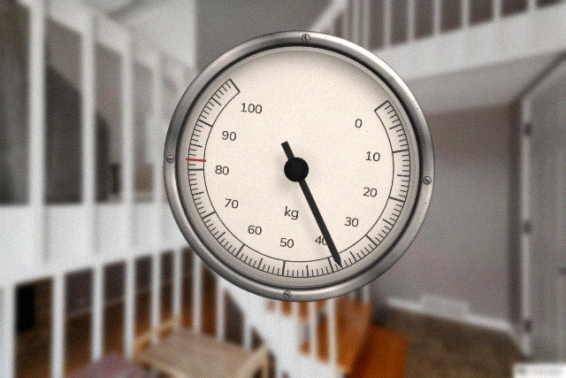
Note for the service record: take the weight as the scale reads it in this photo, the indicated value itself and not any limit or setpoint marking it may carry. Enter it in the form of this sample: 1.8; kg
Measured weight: 38; kg
